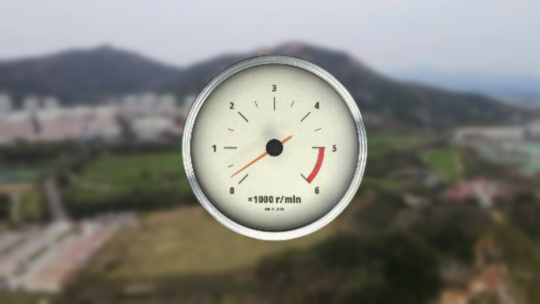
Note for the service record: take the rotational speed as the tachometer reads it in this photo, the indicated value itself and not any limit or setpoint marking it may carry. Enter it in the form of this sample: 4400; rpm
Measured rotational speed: 250; rpm
